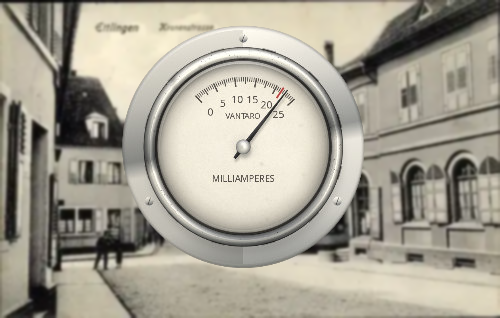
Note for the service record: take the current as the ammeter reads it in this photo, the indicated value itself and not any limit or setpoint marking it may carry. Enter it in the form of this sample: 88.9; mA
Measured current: 22.5; mA
